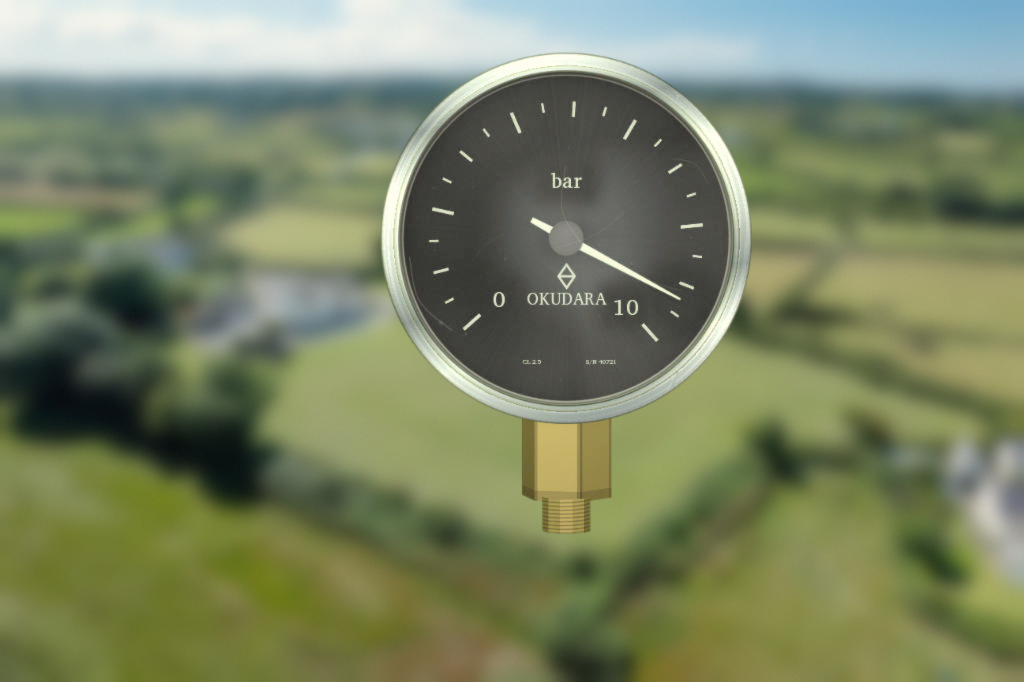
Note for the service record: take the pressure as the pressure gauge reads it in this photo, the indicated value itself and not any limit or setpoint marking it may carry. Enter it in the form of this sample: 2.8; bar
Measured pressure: 9.25; bar
